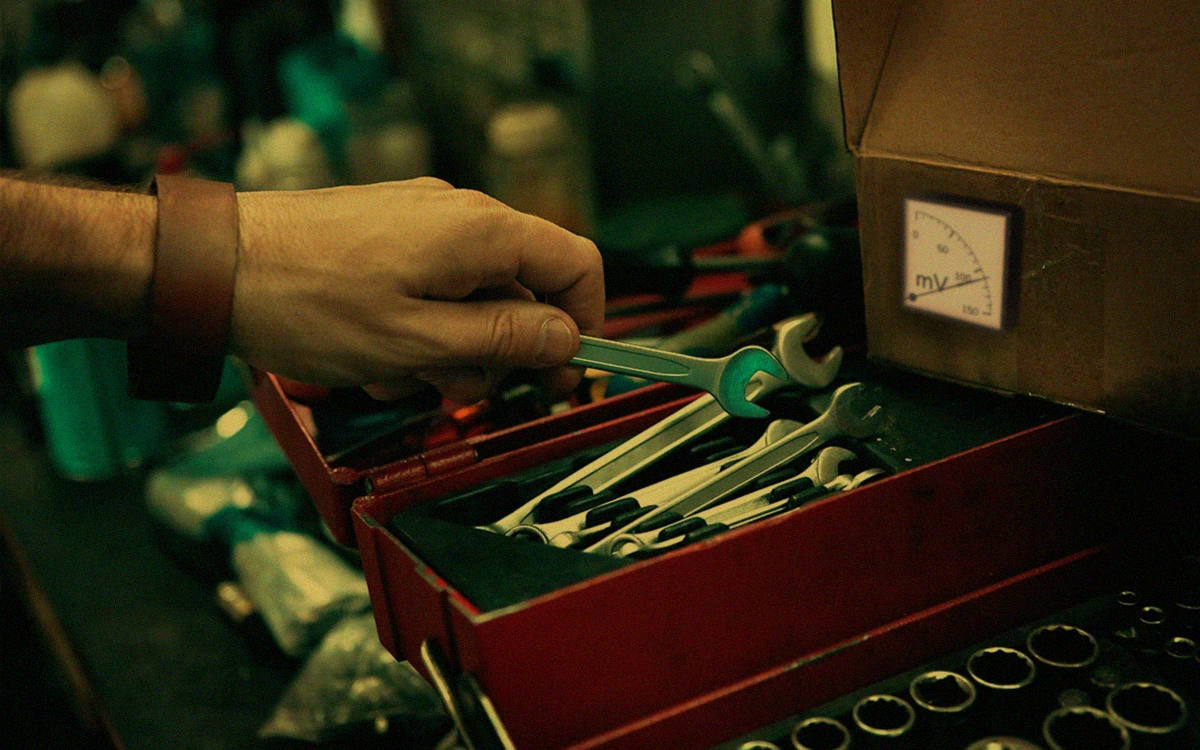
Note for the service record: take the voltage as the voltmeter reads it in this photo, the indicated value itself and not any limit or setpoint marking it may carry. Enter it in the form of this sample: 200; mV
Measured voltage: 110; mV
